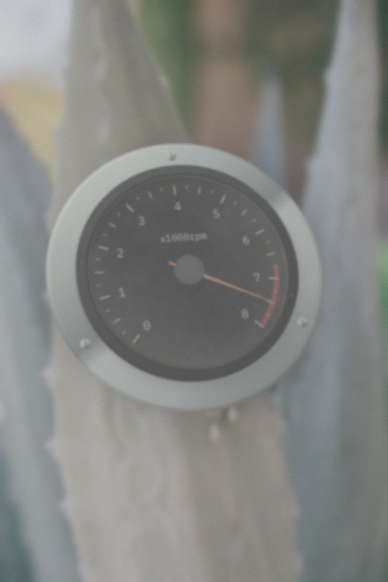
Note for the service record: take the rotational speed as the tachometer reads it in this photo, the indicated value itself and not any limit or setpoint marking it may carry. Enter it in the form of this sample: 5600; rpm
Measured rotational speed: 7500; rpm
